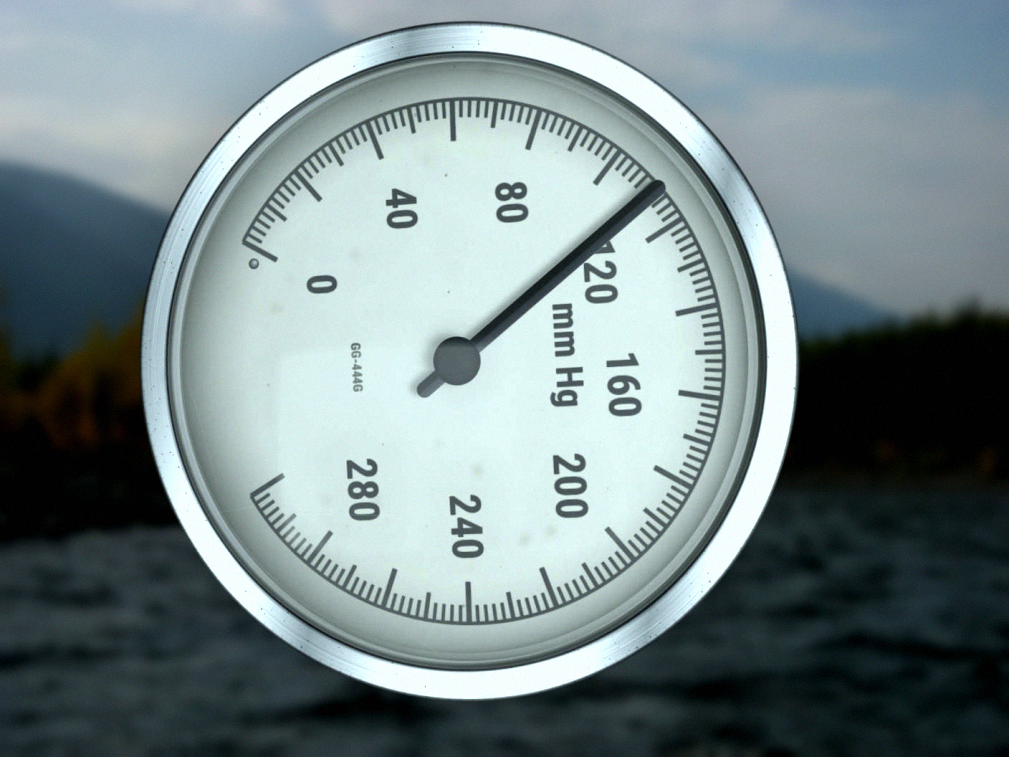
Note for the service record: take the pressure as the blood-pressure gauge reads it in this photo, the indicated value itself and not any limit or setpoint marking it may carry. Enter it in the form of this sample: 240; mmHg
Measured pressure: 112; mmHg
